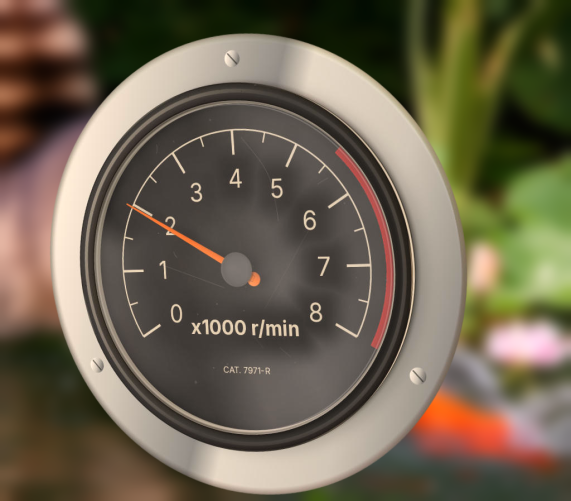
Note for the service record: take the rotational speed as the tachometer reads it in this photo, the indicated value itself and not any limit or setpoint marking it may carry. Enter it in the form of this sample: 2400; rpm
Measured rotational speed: 2000; rpm
